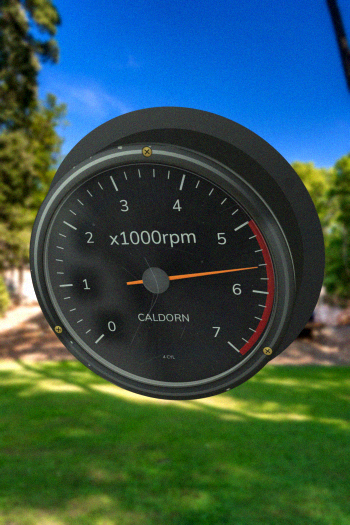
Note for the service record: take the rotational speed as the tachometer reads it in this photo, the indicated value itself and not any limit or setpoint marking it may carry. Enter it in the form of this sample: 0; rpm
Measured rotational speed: 5600; rpm
